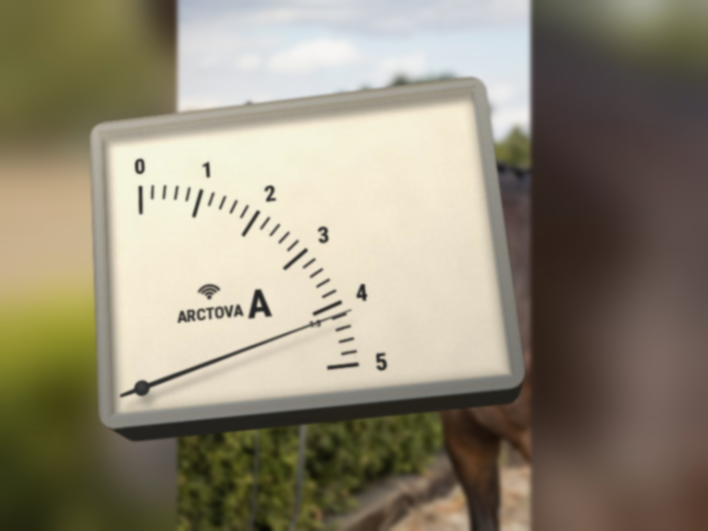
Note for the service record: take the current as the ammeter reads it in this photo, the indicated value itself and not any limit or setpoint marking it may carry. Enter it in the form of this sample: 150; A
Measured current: 4.2; A
